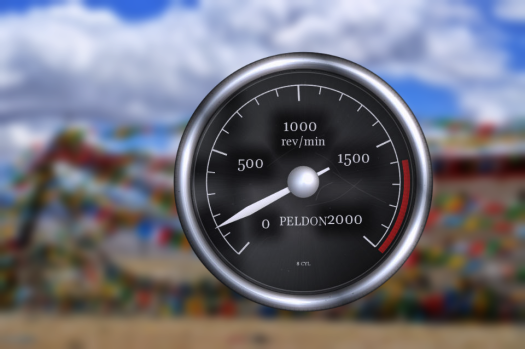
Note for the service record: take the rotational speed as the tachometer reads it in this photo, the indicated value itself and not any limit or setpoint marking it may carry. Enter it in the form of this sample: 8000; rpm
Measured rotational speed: 150; rpm
